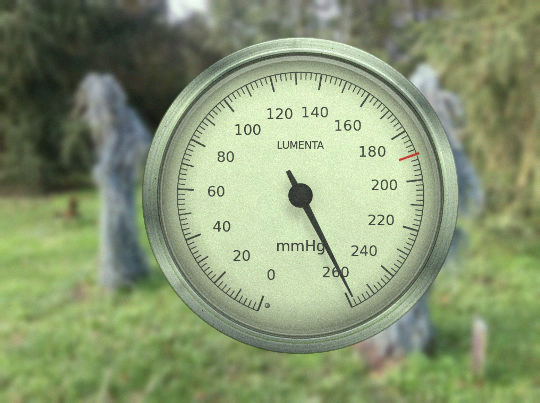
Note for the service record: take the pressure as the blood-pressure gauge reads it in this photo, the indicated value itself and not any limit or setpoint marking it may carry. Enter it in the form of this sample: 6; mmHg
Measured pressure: 258; mmHg
